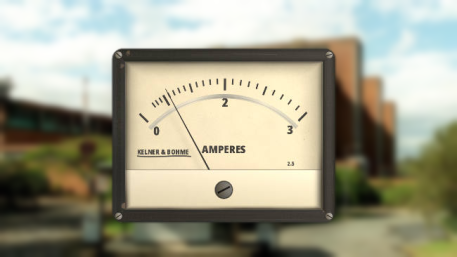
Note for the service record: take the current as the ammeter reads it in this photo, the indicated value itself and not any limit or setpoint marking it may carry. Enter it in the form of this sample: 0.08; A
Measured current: 1.1; A
